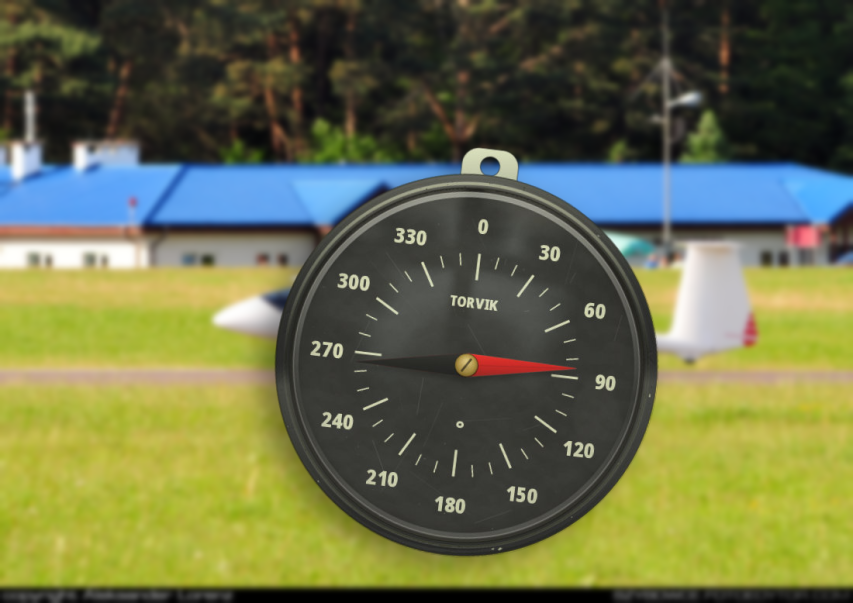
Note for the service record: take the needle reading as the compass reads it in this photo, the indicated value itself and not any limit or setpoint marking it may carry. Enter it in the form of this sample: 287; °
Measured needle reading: 85; °
